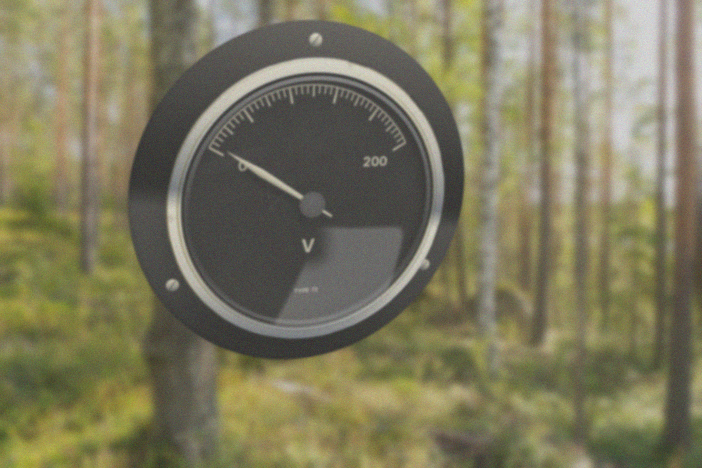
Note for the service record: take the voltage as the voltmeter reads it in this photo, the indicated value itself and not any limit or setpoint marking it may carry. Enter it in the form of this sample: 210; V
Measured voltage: 5; V
